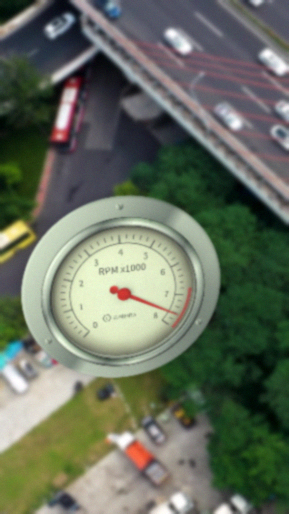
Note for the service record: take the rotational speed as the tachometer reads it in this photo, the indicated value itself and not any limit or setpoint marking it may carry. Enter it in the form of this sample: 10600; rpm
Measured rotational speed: 7600; rpm
